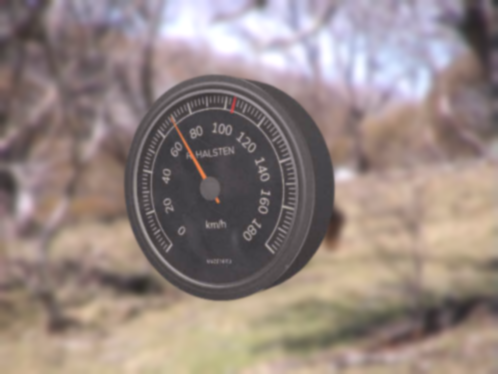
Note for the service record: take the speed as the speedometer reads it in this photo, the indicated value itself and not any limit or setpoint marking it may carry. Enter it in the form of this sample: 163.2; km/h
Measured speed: 70; km/h
